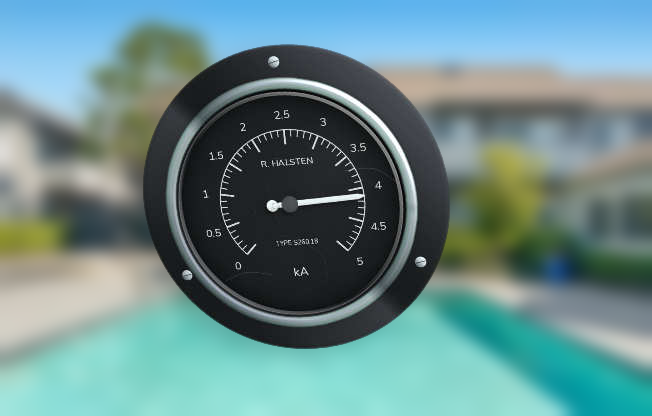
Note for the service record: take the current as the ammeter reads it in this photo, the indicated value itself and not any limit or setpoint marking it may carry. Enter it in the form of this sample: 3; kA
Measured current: 4.1; kA
